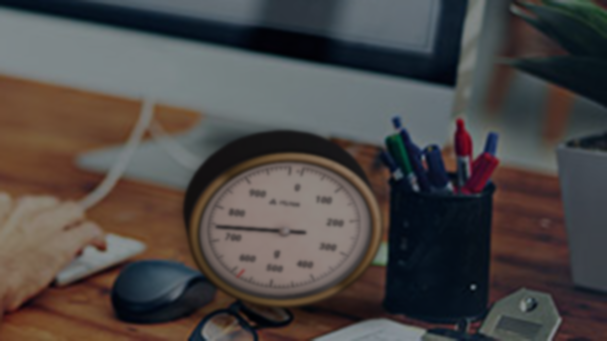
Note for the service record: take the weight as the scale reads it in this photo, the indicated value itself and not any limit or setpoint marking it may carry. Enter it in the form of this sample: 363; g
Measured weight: 750; g
